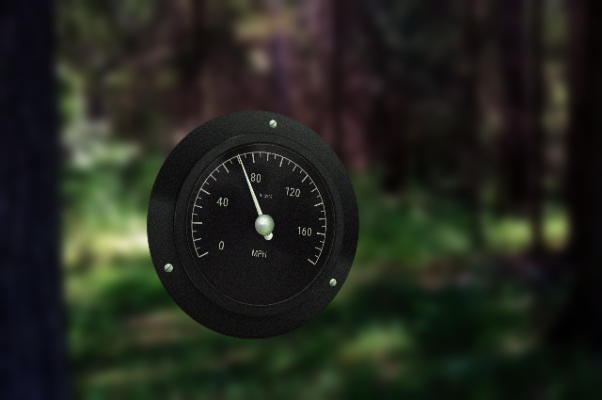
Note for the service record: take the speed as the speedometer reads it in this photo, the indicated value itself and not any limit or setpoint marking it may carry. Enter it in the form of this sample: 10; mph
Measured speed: 70; mph
